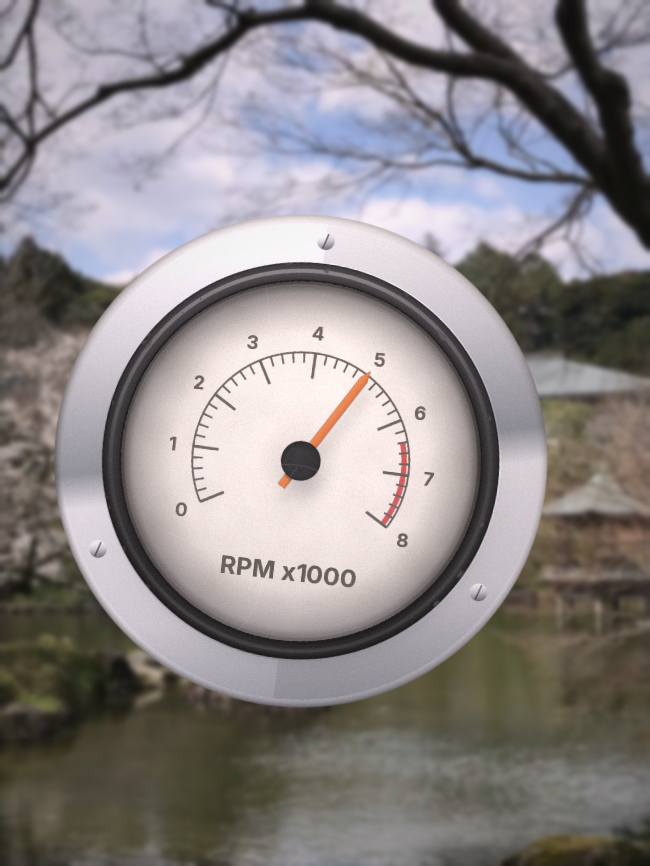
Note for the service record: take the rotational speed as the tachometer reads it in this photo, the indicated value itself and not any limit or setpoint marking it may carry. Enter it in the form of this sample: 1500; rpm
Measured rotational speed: 5000; rpm
